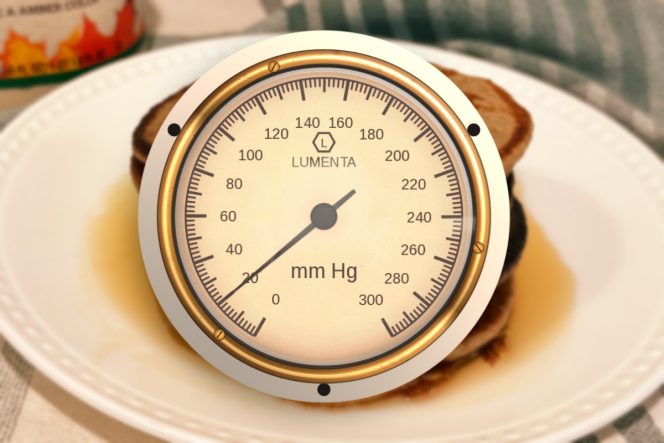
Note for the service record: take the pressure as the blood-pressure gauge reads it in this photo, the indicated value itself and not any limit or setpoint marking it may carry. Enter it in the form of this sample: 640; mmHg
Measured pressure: 20; mmHg
